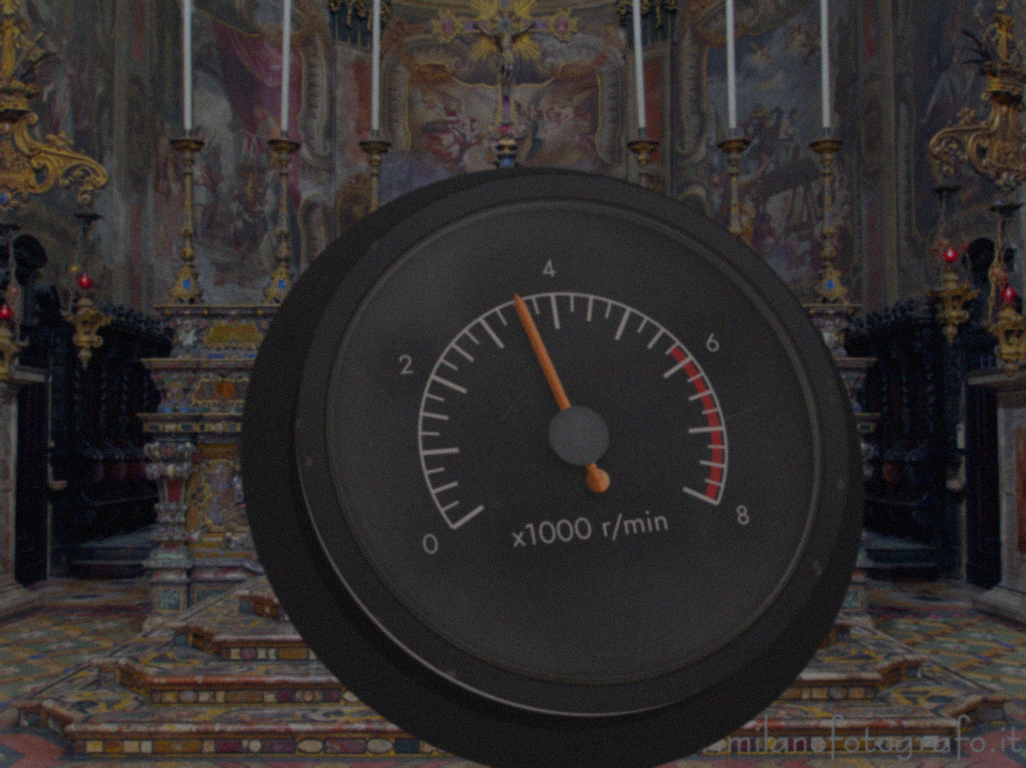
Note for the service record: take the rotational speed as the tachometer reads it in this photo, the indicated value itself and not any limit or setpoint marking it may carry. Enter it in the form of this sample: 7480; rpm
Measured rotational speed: 3500; rpm
